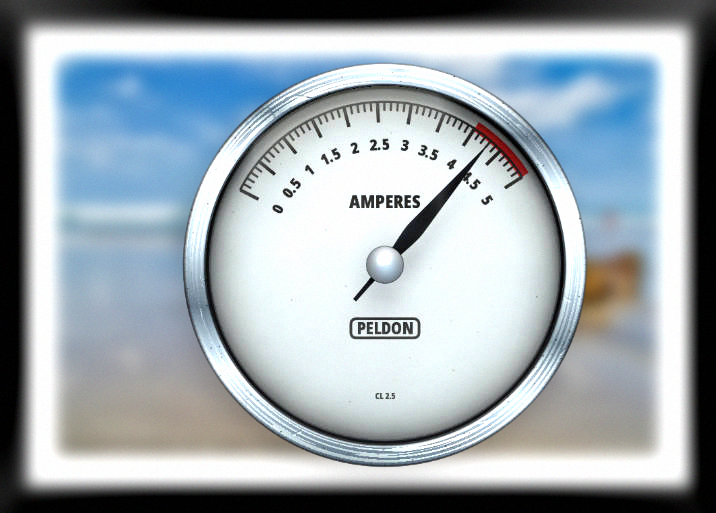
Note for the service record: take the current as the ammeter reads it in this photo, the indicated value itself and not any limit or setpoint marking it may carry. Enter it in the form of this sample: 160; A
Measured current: 4.3; A
